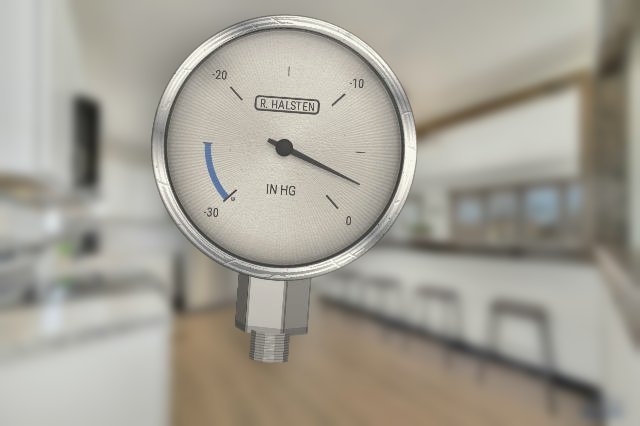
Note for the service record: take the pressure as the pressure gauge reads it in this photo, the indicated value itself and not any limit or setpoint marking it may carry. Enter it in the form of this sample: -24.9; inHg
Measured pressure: -2.5; inHg
